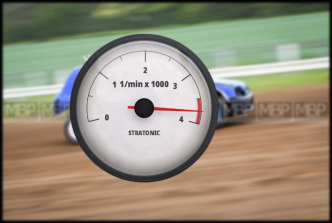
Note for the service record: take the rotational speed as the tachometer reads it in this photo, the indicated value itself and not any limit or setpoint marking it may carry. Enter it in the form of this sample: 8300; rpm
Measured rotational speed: 3750; rpm
